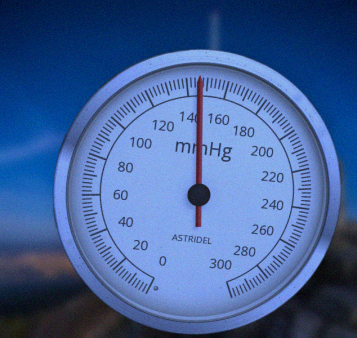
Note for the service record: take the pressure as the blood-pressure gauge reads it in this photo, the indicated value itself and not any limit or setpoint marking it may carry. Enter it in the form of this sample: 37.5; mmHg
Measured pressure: 146; mmHg
